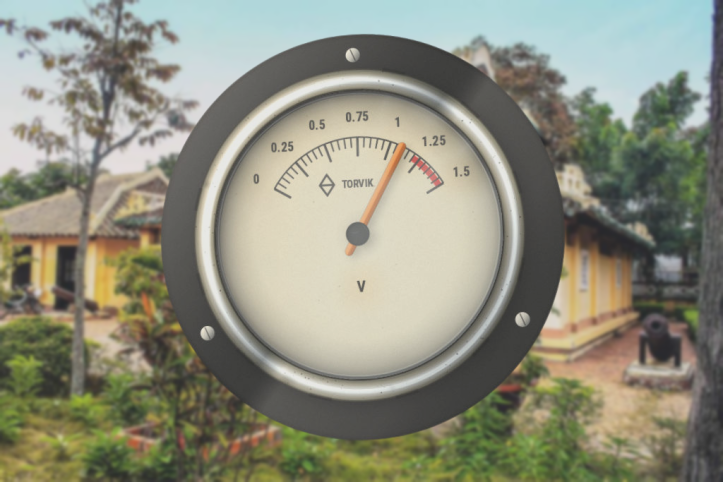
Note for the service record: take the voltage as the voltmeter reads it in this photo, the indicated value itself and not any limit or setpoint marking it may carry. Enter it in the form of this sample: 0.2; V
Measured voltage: 1.1; V
